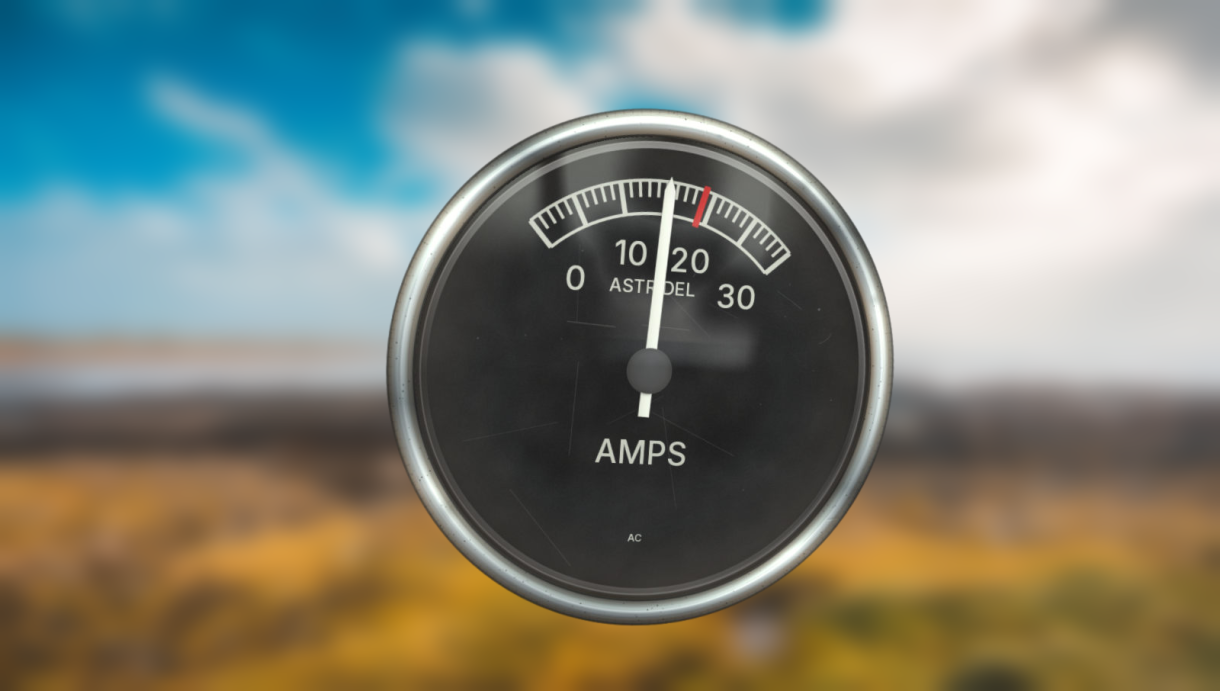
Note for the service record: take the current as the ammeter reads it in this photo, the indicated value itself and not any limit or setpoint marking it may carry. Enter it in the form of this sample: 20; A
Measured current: 15; A
